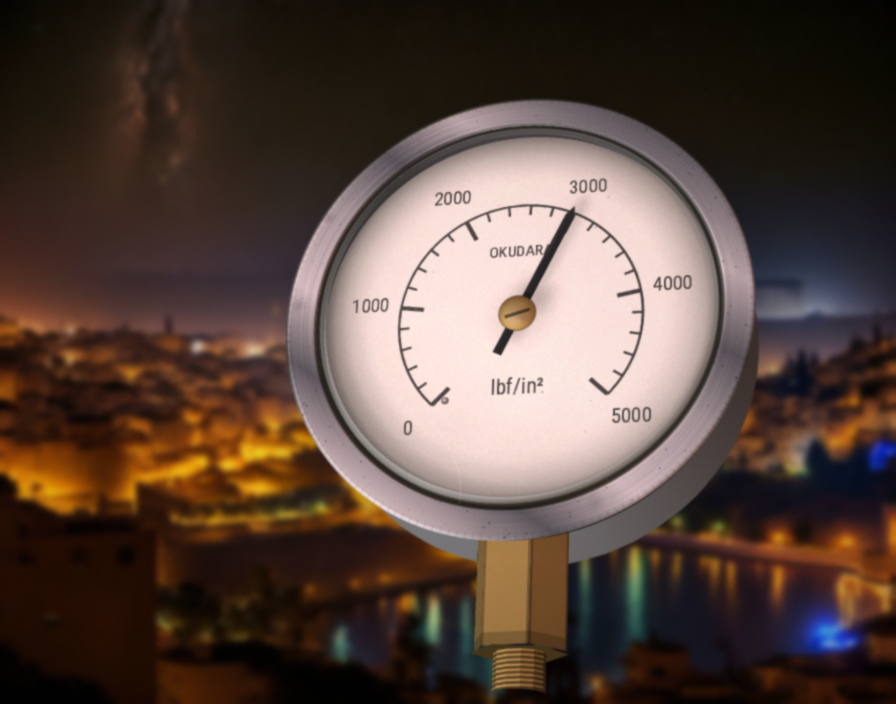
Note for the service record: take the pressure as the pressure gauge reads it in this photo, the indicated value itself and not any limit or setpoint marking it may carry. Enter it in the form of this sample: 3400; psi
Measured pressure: 3000; psi
